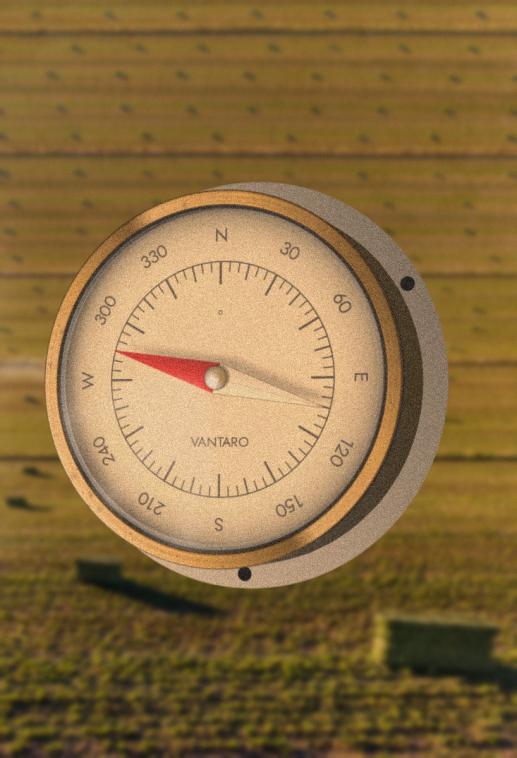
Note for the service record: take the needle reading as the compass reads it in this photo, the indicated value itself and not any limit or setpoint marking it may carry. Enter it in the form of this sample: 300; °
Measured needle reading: 285; °
